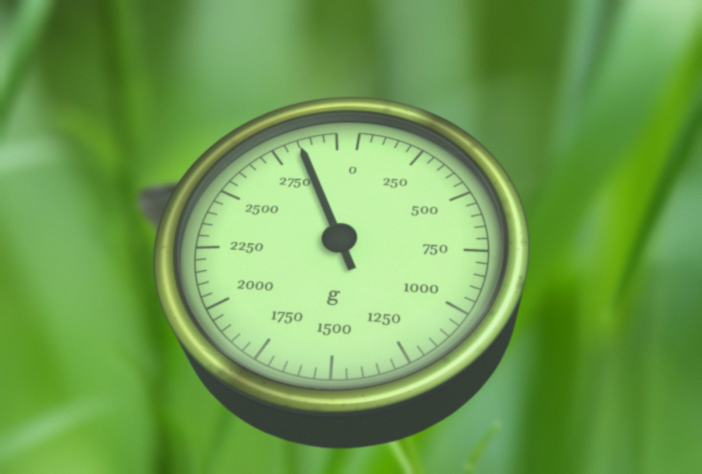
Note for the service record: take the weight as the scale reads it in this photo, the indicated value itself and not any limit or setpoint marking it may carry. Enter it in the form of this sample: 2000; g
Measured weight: 2850; g
